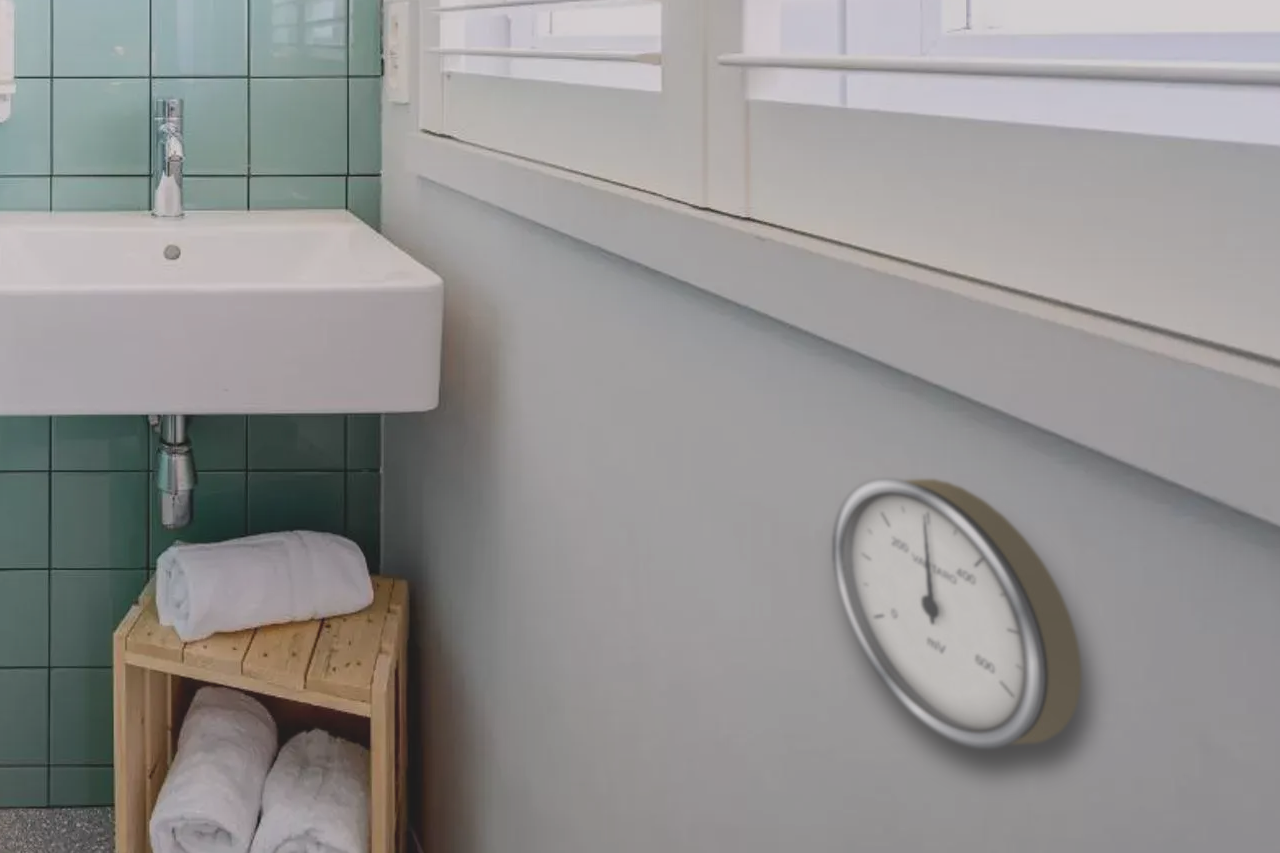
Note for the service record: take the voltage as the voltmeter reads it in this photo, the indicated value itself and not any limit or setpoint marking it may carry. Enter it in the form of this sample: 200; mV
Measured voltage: 300; mV
